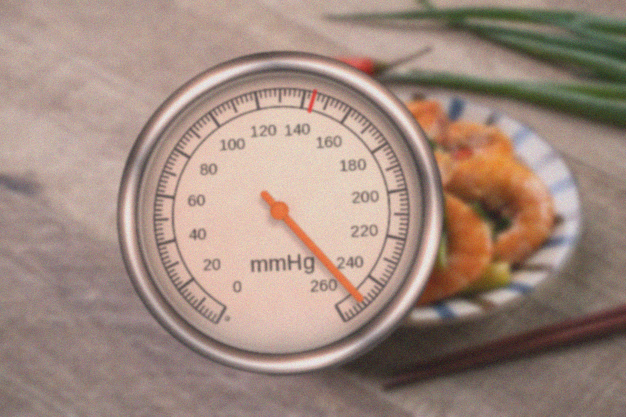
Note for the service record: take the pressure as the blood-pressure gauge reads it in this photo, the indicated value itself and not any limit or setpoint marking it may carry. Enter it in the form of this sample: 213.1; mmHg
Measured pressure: 250; mmHg
